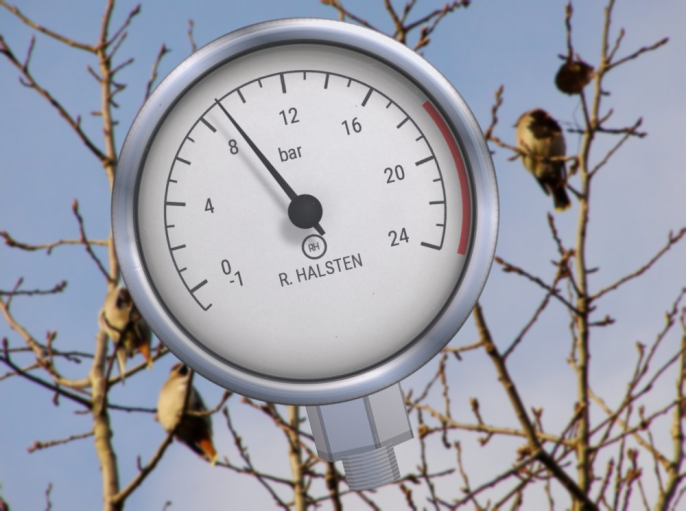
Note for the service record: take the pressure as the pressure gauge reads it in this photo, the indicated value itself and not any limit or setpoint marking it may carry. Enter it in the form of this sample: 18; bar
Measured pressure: 9; bar
